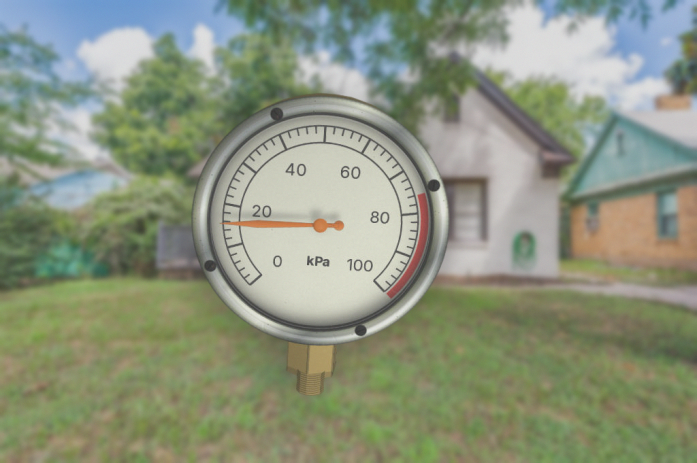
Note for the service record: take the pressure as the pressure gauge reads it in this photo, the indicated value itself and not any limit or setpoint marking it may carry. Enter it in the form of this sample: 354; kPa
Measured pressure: 16; kPa
